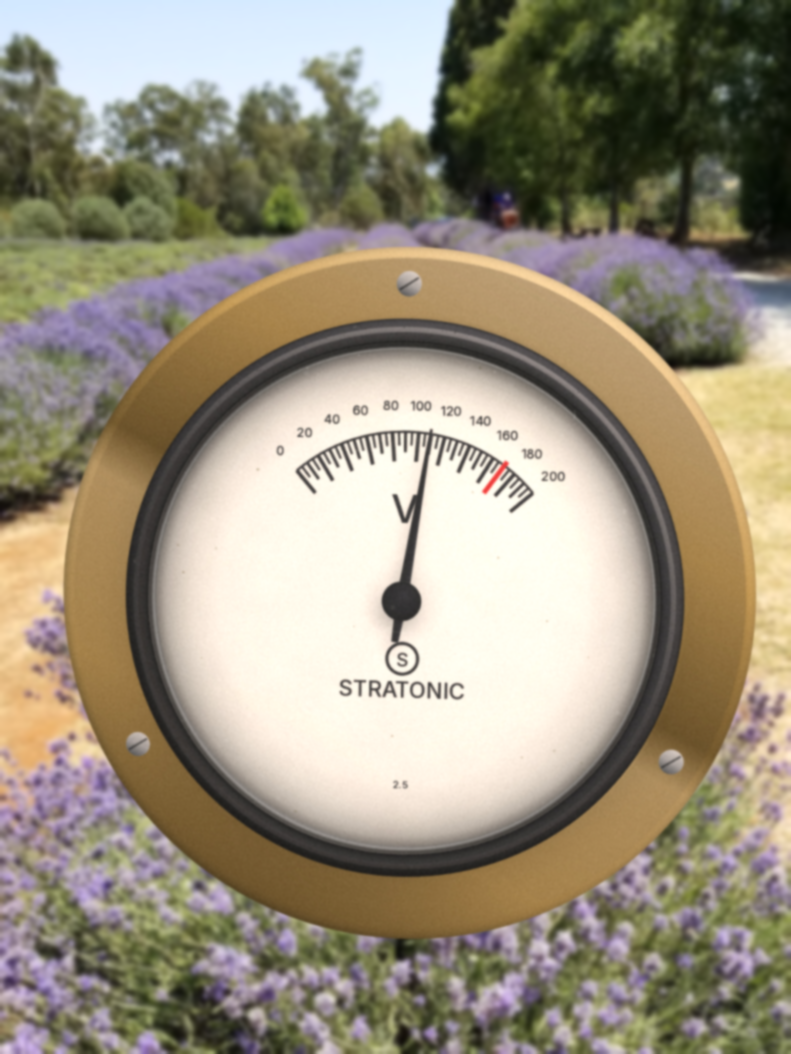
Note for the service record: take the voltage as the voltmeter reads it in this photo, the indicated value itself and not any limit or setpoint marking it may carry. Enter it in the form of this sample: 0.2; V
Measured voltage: 110; V
